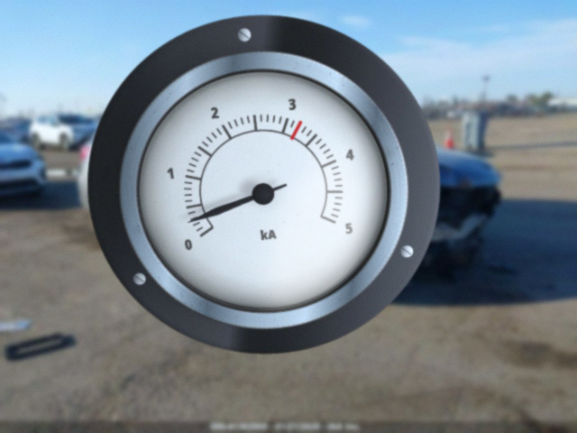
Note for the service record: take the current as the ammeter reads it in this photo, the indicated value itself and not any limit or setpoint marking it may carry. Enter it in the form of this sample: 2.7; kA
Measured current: 0.3; kA
